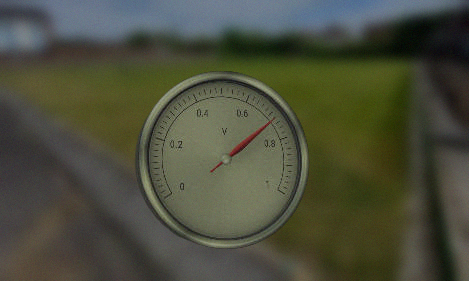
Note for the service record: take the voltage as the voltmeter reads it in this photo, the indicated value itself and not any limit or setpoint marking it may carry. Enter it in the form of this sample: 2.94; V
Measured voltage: 0.72; V
